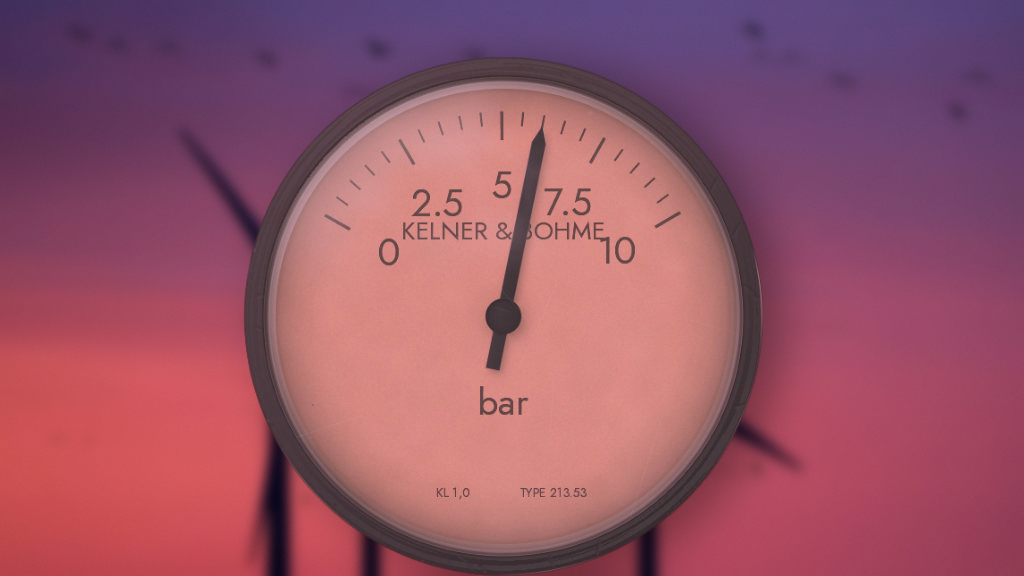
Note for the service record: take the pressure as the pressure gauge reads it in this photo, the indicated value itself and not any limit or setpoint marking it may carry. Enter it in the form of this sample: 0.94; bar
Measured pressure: 6; bar
